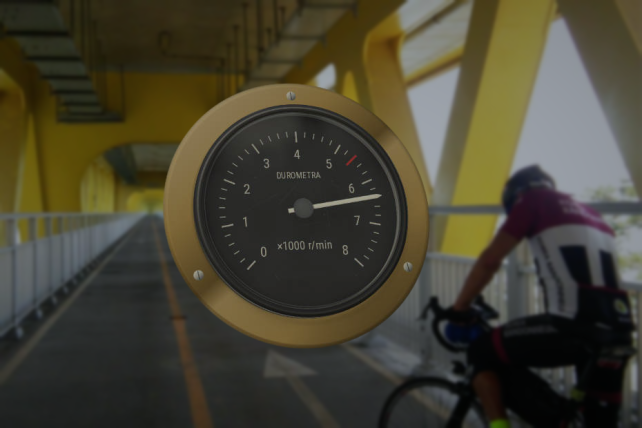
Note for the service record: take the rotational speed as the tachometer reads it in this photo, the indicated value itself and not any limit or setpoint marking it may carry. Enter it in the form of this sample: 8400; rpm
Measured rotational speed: 6400; rpm
